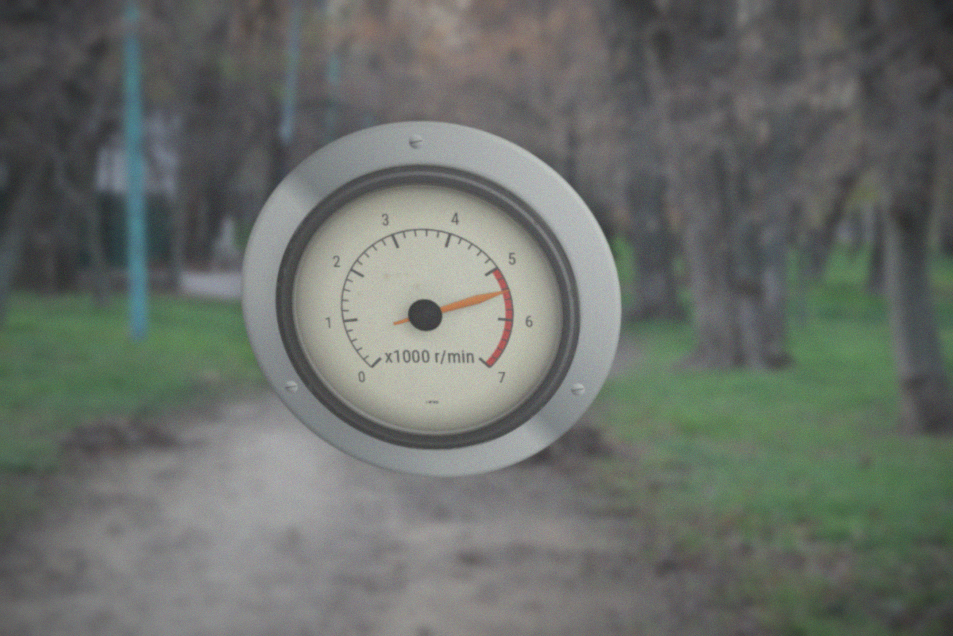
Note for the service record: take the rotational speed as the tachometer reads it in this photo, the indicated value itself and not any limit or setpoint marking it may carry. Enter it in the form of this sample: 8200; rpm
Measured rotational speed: 5400; rpm
